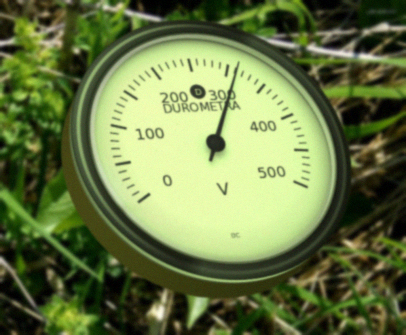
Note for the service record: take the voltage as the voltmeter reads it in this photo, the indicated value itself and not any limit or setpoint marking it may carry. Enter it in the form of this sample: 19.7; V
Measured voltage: 310; V
